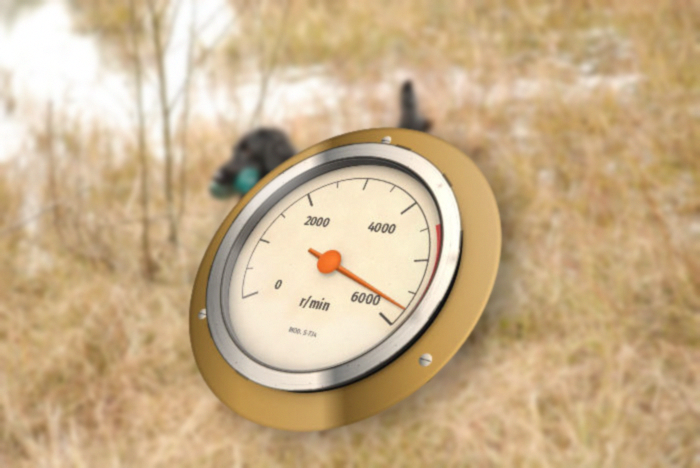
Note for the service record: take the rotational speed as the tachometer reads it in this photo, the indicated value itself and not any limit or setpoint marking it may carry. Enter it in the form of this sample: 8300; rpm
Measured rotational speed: 5750; rpm
